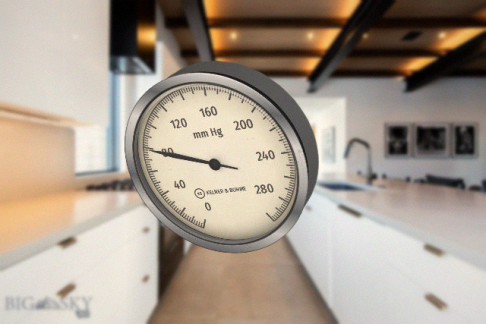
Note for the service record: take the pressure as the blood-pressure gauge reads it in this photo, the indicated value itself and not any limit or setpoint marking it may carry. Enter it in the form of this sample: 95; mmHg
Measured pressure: 80; mmHg
